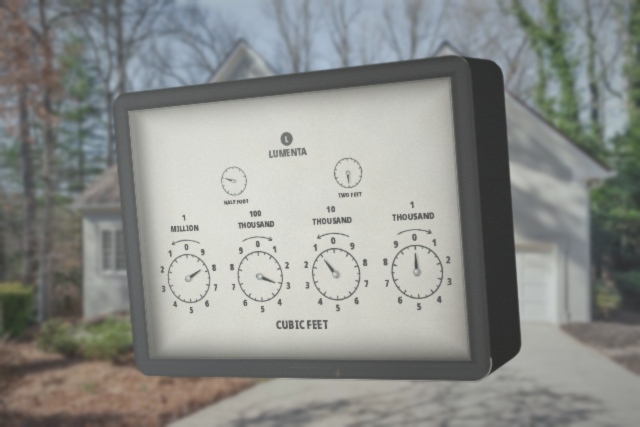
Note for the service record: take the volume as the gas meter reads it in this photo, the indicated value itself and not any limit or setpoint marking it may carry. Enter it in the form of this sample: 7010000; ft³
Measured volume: 831000; ft³
